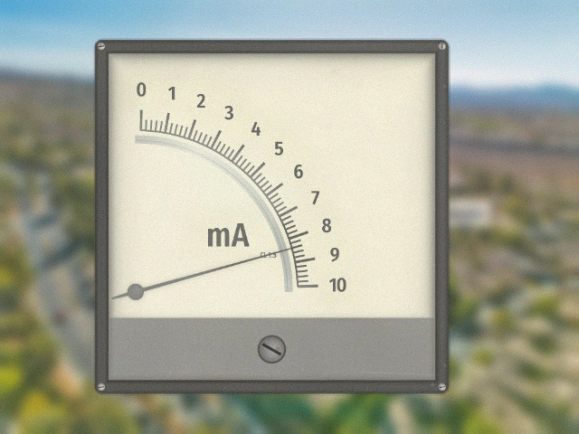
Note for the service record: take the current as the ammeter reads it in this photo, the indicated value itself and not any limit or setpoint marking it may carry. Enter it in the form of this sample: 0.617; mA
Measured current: 8.4; mA
